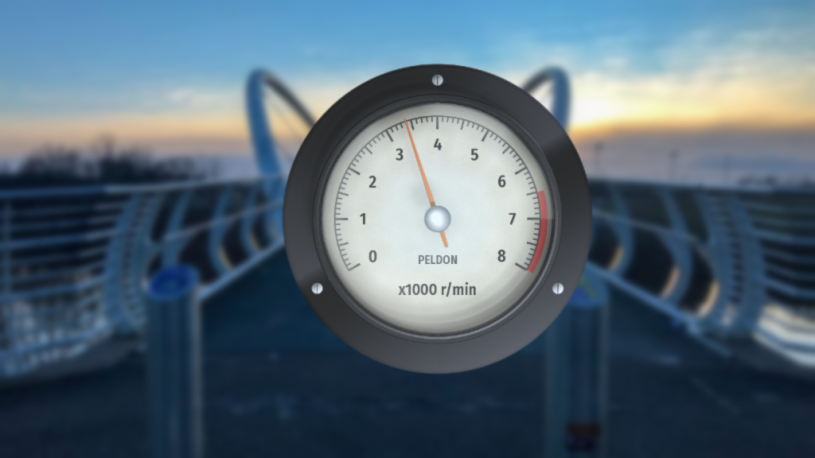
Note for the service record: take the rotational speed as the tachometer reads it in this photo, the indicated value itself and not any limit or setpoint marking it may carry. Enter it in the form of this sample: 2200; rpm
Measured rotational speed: 3400; rpm
